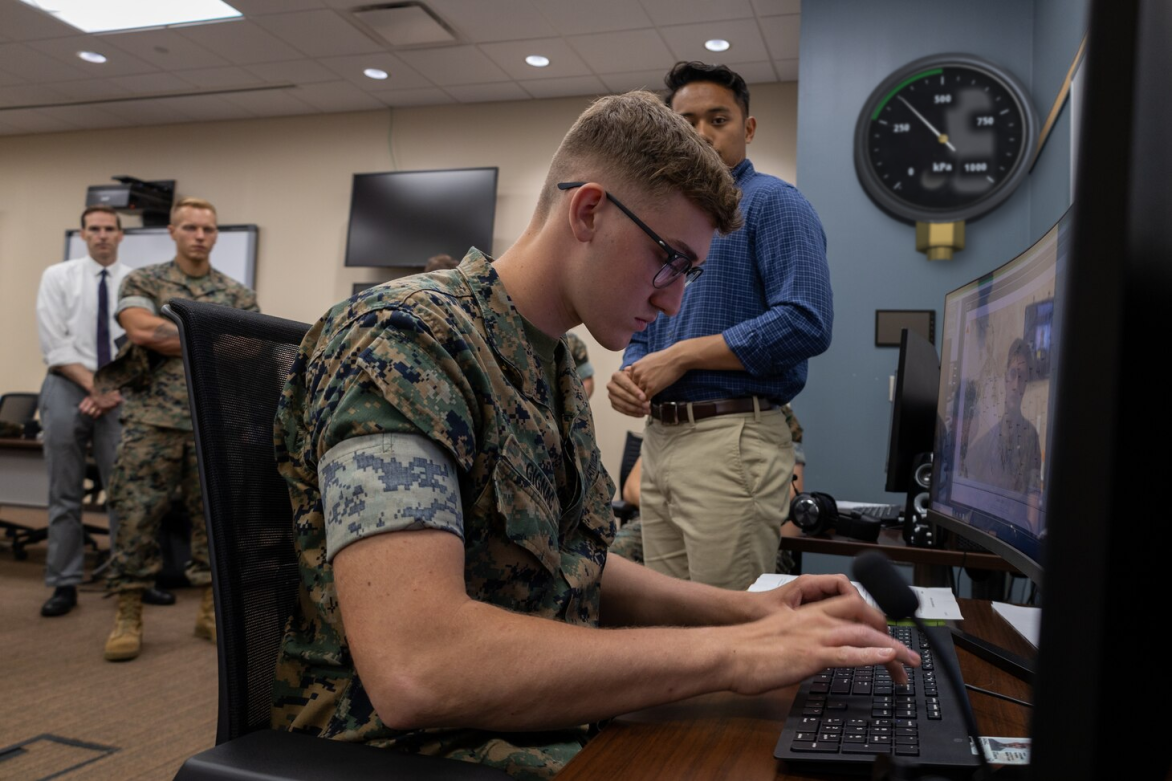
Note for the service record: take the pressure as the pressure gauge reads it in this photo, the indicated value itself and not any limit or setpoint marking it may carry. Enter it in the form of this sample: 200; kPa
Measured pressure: 350; kPa
